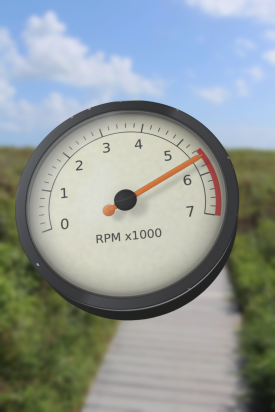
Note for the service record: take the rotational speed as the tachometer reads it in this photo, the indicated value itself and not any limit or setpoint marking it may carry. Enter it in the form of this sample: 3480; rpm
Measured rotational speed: 5600; rpm
